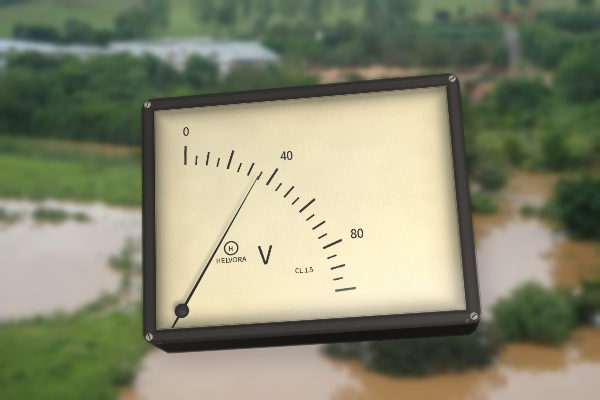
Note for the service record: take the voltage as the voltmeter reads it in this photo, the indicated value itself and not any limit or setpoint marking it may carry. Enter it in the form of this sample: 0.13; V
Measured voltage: 35; V
